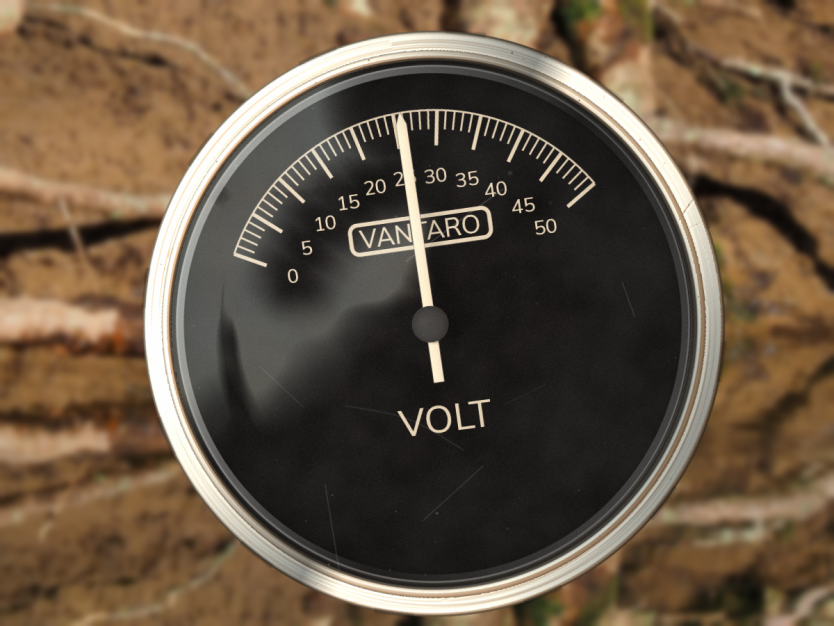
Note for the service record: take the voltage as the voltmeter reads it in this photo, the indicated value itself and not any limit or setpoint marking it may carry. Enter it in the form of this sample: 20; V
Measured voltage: 26; V
